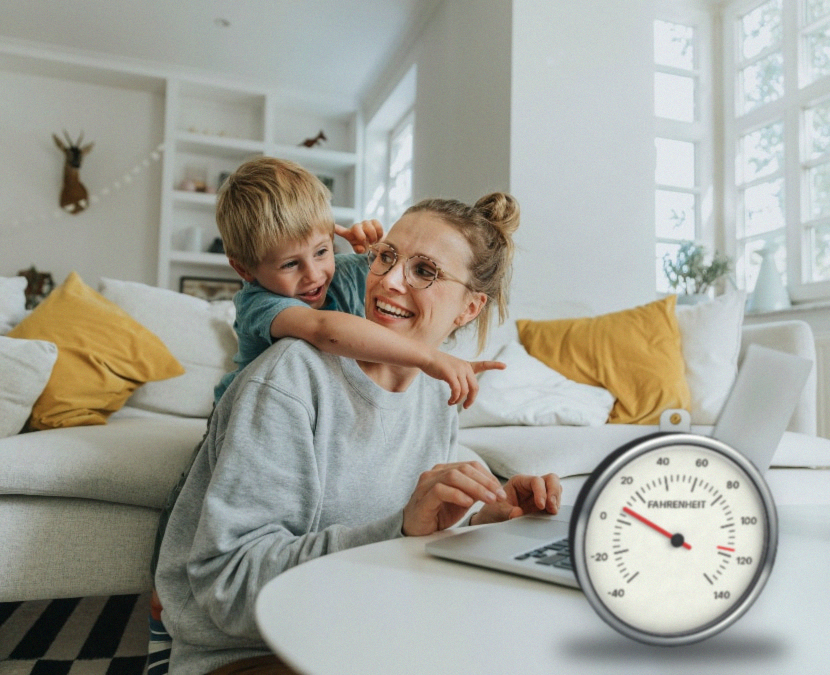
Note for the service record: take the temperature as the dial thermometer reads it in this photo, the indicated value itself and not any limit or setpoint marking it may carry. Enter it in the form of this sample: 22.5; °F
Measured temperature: 8; °F
